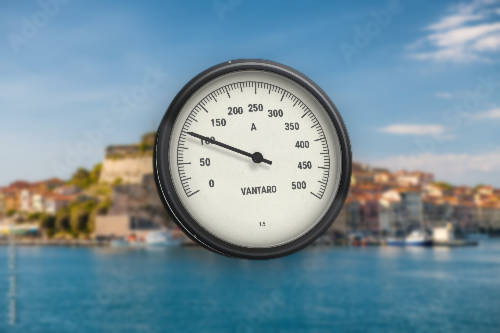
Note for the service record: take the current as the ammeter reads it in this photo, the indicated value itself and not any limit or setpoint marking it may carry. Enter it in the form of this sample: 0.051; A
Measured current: 100; A
